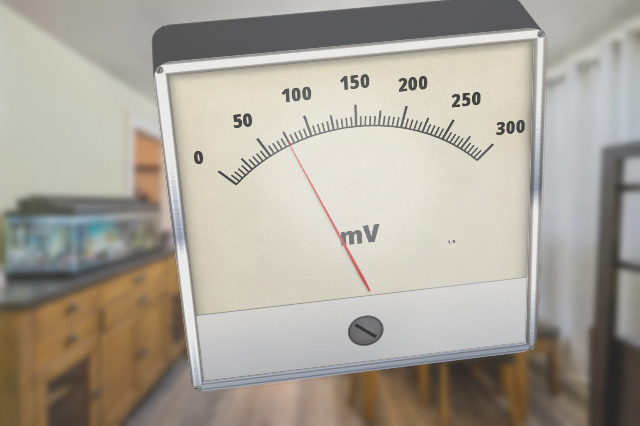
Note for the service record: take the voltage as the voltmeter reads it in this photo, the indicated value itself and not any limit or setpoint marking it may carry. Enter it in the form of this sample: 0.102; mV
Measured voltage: 75; mV
